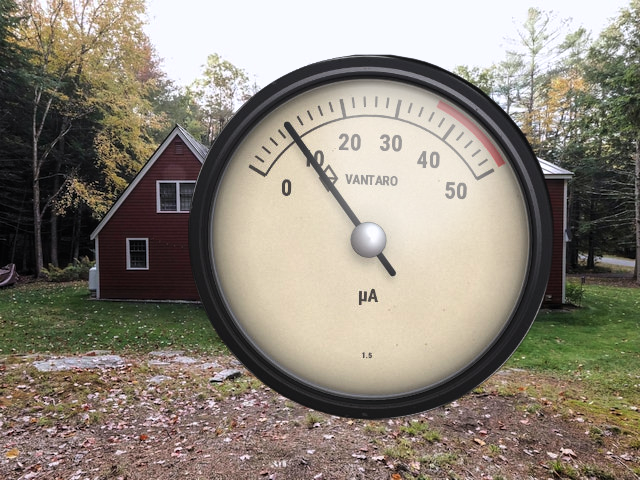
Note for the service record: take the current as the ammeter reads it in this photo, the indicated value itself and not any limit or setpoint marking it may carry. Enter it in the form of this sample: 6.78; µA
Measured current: 10; µA
